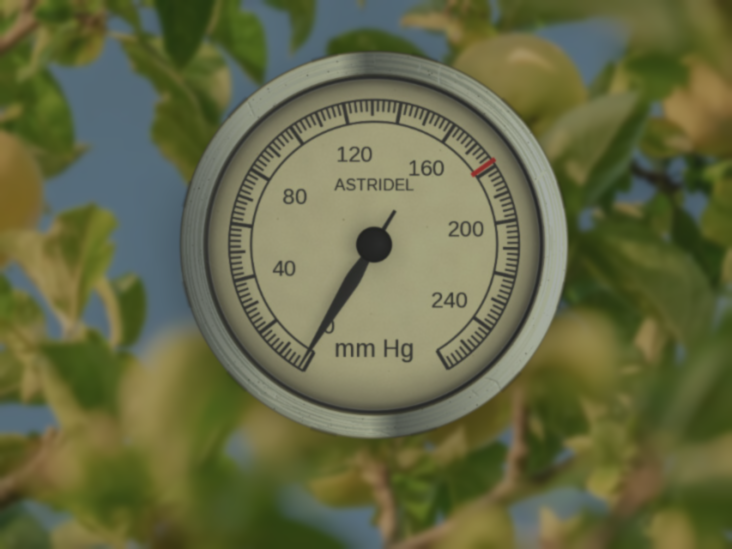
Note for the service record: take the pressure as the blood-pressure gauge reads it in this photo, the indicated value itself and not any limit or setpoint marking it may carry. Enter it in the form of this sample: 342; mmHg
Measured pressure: 2; mmHg
